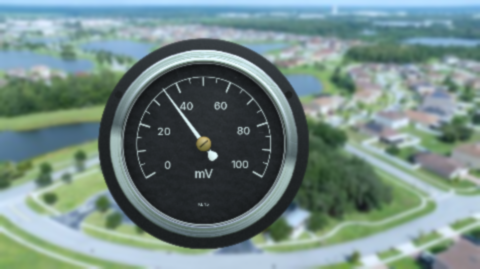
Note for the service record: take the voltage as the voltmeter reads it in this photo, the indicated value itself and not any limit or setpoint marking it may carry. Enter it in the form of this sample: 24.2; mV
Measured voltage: 35; mV
